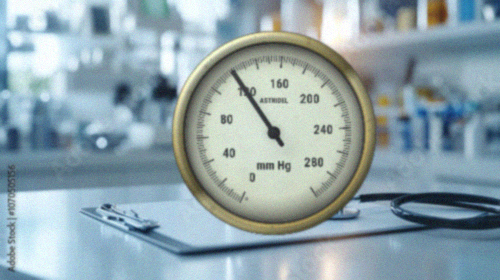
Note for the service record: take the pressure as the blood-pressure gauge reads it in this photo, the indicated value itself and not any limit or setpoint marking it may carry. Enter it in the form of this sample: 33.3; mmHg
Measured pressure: 120; mmHg
